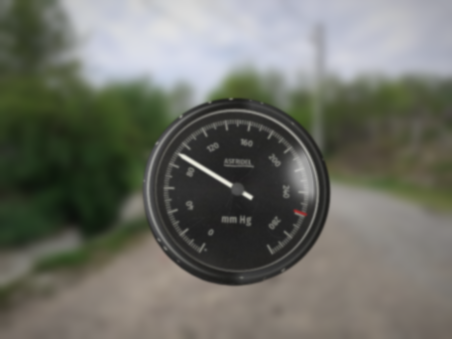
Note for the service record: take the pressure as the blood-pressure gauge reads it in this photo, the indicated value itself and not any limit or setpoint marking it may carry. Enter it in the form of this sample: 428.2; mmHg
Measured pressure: 90; mmHg
